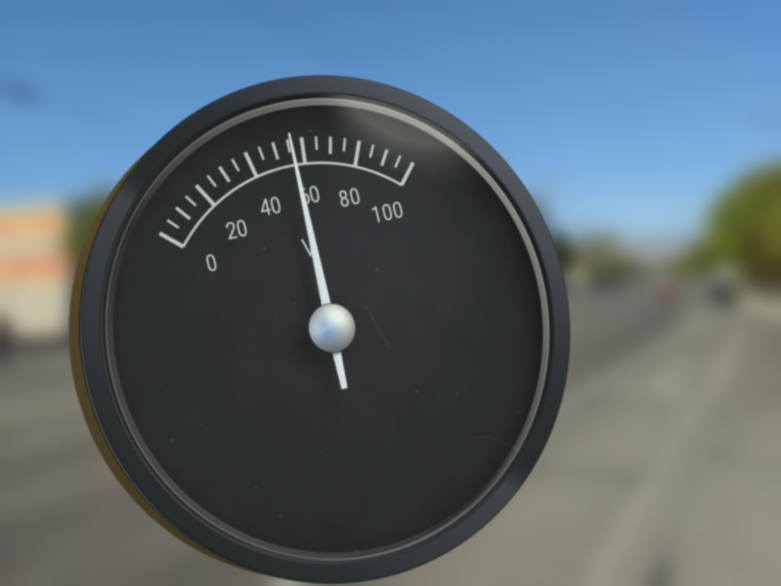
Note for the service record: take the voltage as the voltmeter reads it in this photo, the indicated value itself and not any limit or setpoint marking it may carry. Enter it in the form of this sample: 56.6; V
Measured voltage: 55; V
